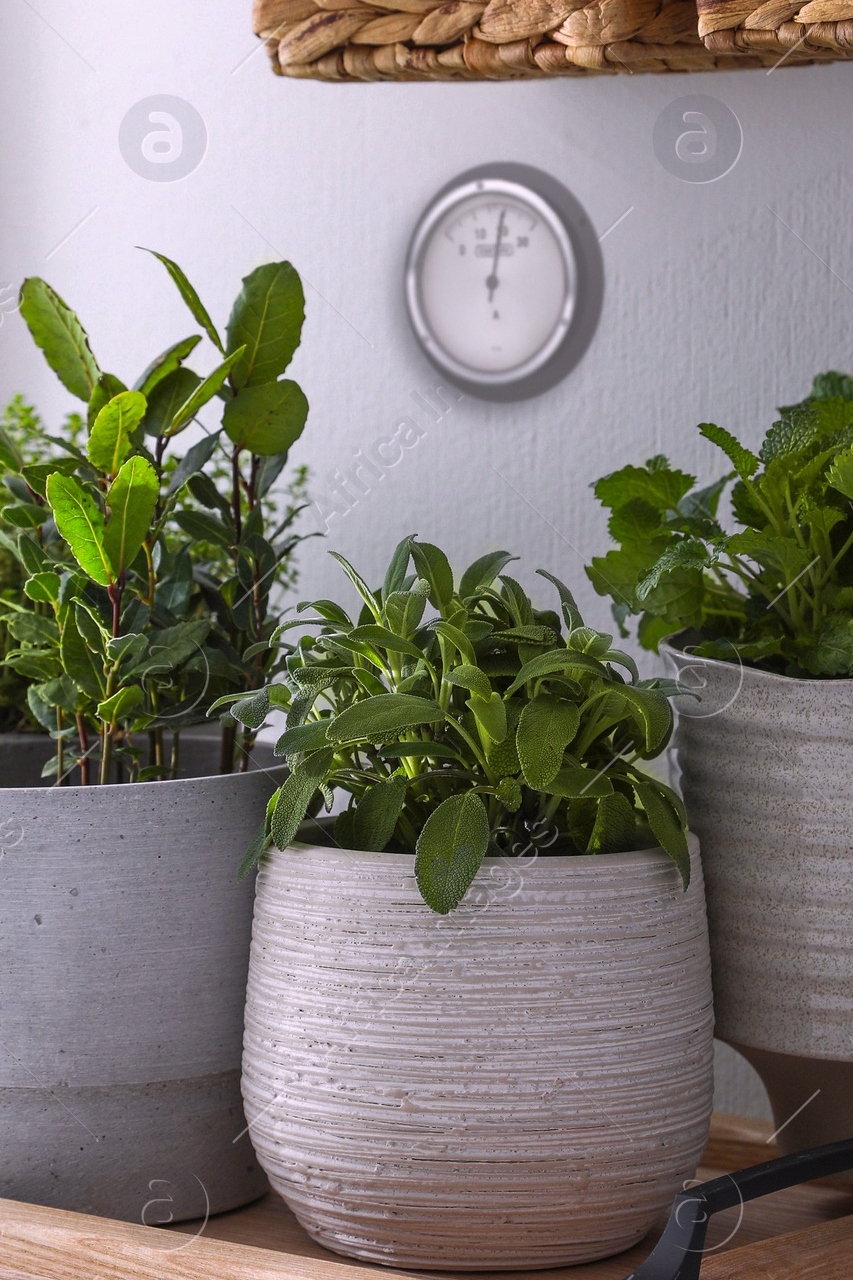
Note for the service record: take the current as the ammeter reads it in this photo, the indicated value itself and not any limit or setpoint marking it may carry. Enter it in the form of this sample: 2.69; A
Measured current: 20; A
